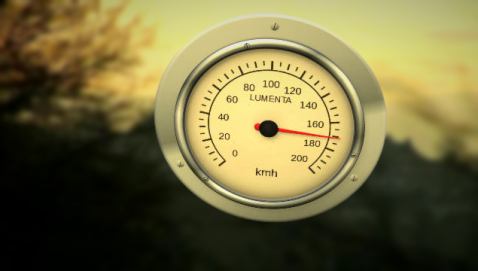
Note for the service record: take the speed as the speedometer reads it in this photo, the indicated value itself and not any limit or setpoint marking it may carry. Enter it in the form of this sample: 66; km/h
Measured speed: 170; km/h
